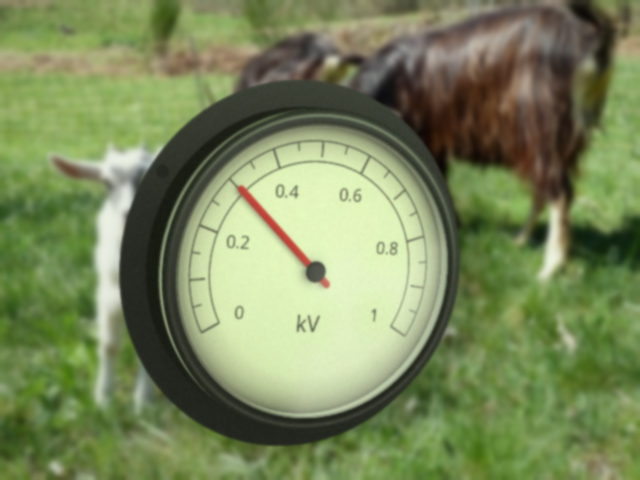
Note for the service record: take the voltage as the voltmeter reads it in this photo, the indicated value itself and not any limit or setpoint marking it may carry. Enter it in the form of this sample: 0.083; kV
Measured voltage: 0.3; kV
